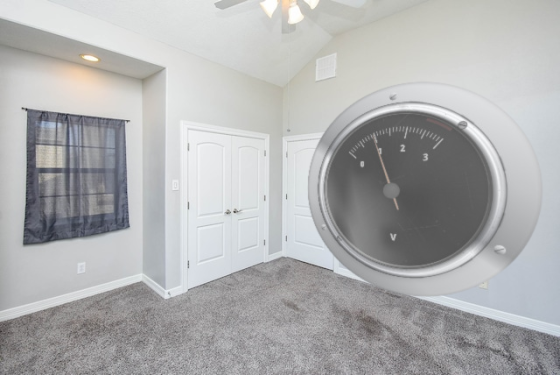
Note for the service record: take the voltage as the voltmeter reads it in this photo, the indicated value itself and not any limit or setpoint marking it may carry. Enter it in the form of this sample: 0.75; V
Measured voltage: 1; V
